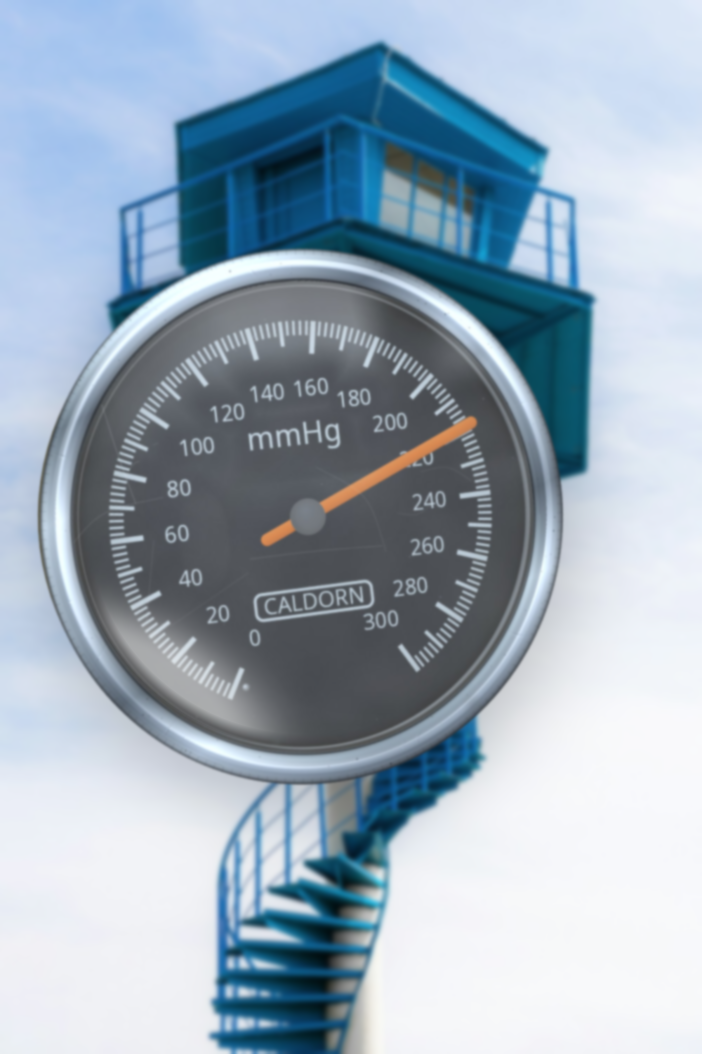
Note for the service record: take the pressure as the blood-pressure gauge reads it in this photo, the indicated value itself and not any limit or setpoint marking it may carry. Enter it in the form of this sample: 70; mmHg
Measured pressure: 218; mmHg
